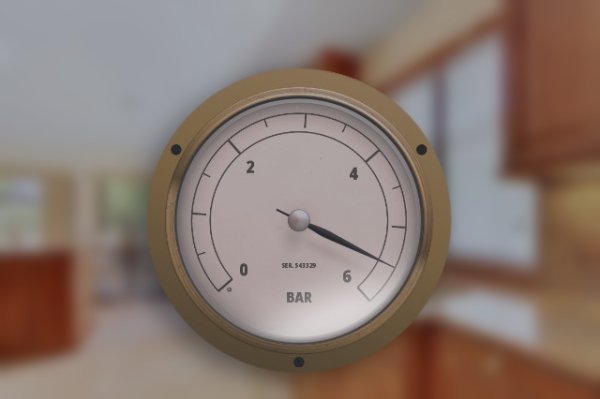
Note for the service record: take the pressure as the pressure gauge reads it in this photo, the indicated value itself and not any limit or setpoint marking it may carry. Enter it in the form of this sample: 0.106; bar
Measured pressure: 5.5; bar
